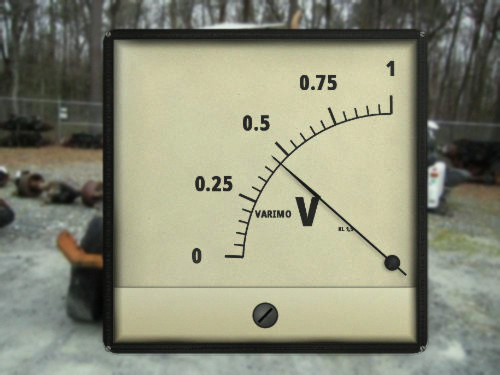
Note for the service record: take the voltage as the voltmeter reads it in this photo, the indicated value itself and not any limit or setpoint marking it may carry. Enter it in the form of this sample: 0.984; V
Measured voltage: 0.45; V
